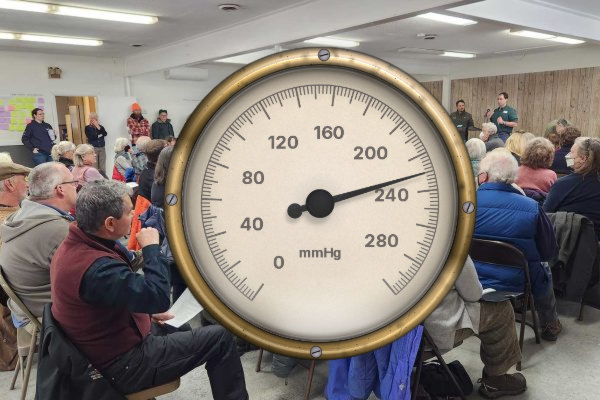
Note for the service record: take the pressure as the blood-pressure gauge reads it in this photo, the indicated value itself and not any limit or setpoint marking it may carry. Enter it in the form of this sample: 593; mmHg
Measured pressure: 230; mmHg
